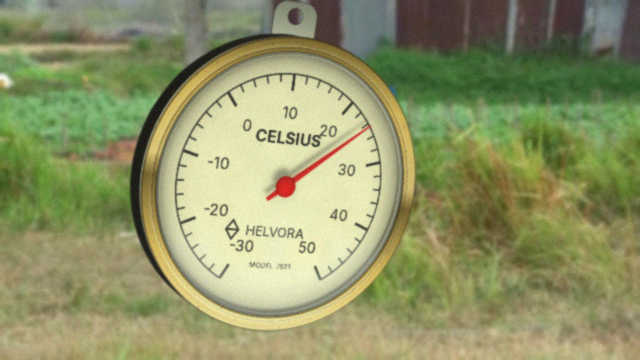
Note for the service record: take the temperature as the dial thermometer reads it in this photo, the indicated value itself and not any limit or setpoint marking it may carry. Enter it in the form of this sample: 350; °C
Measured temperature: 24; °C
